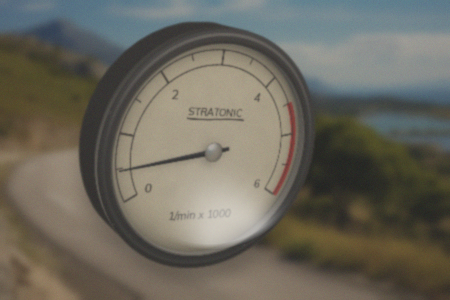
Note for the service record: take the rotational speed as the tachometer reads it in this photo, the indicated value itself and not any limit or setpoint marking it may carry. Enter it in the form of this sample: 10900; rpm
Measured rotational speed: 500; rpm
